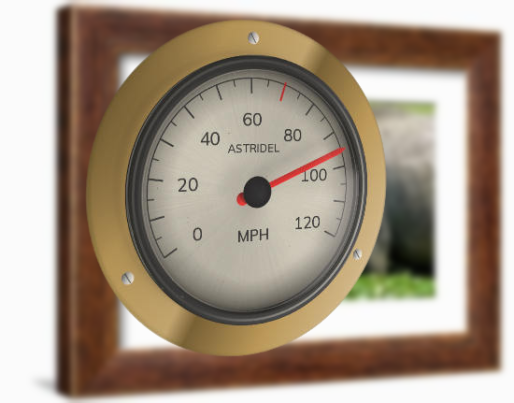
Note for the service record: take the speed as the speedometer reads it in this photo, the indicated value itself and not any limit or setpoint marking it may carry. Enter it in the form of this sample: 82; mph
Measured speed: 95; mph
